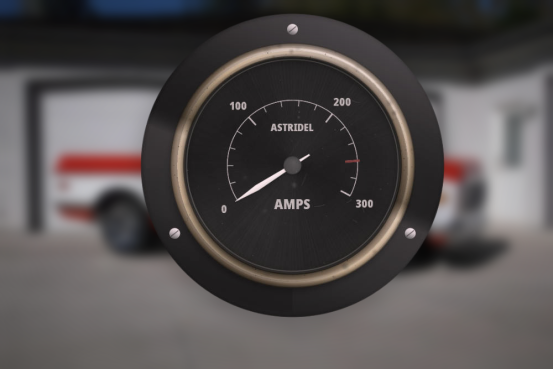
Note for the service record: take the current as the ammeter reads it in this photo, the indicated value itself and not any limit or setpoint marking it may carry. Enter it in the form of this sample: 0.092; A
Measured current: 0; A
